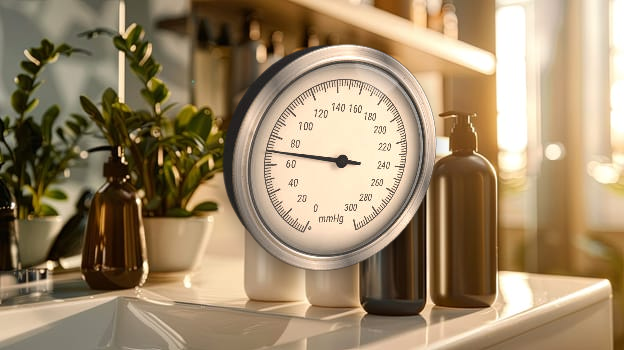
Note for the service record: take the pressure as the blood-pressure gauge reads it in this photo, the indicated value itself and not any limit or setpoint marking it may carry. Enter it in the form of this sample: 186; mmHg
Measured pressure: 70; mmHg
